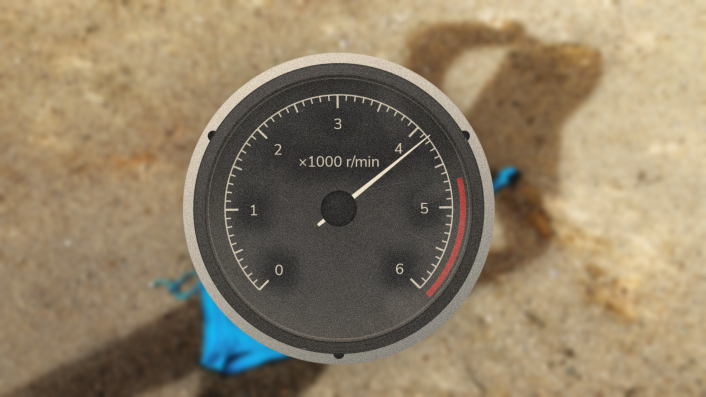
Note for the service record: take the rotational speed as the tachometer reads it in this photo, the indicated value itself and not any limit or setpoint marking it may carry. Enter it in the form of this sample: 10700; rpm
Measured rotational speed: 4150; rpm
